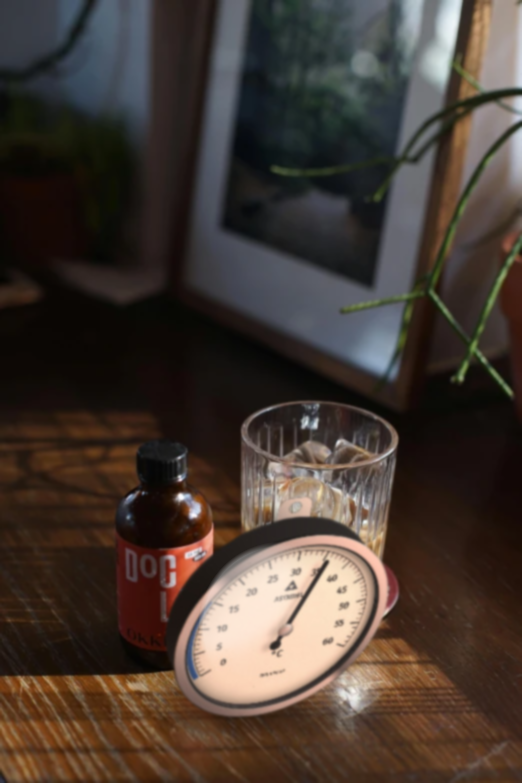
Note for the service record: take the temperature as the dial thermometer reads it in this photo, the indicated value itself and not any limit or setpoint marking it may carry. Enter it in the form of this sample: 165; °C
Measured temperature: 35; °C
